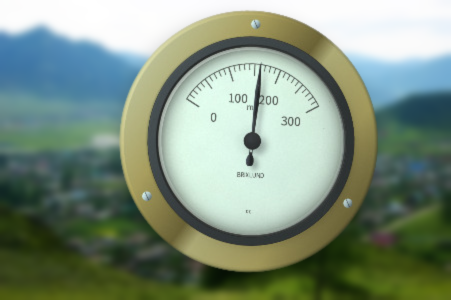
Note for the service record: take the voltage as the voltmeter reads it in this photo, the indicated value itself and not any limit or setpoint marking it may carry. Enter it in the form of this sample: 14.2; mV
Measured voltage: 160; mV
